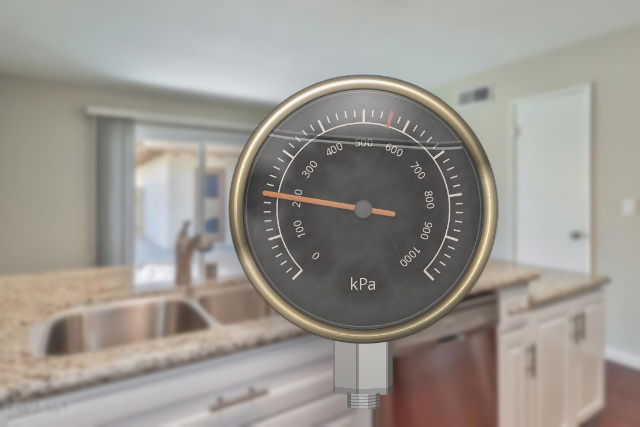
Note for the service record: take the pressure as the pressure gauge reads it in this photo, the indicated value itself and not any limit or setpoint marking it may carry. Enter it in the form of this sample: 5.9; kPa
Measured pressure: 200; kPa
